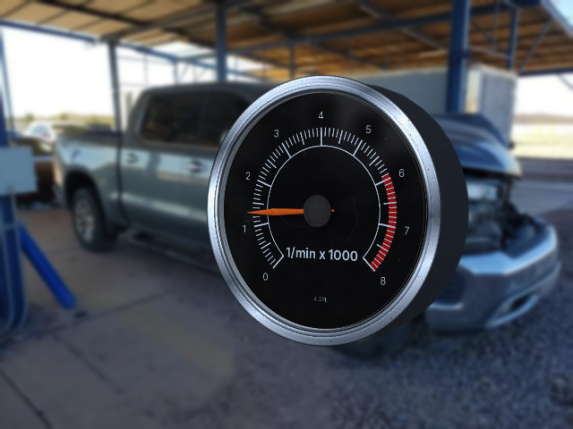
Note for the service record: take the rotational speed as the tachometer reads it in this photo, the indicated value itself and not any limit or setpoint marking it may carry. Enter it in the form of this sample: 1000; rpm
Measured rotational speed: 1300; rpm
